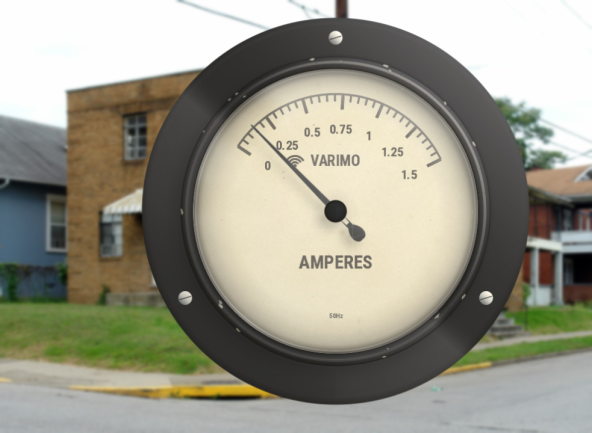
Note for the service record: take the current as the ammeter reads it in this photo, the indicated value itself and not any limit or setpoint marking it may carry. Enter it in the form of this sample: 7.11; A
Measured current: 0.15; A
